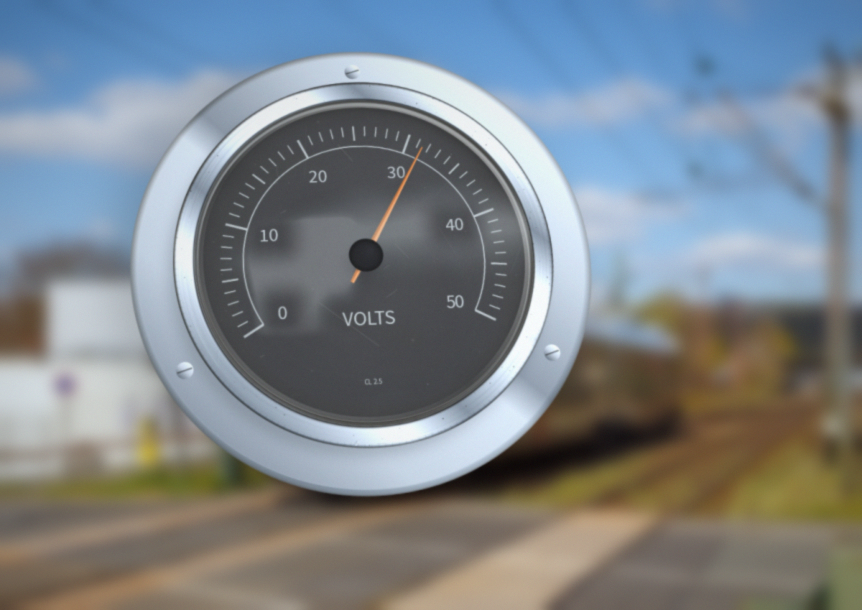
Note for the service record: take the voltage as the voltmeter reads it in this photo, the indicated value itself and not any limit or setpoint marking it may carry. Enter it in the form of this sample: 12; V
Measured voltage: 31.5; V
